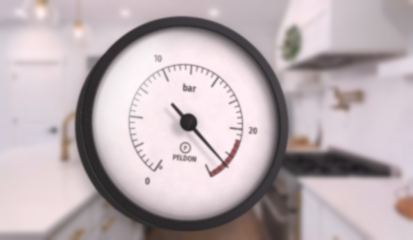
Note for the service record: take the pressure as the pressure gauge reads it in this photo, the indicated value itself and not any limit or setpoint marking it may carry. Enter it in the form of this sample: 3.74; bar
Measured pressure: 23.5; bar
